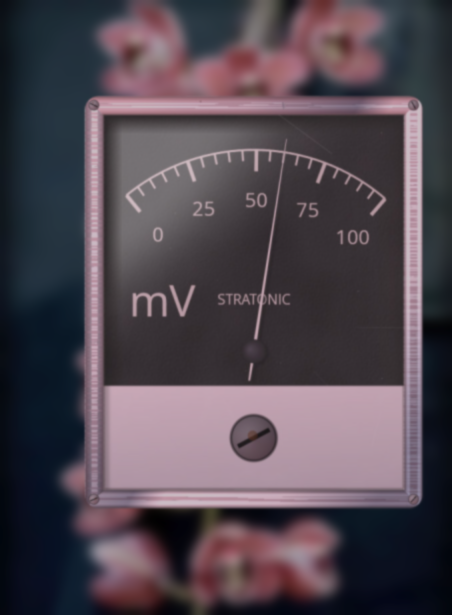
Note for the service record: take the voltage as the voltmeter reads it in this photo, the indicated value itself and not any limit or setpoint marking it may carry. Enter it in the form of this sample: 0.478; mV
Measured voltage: 60; mV
